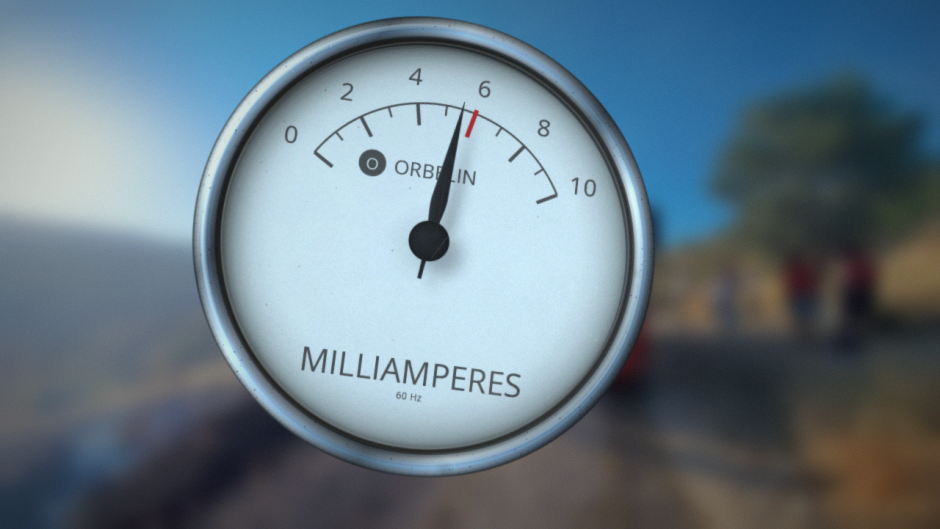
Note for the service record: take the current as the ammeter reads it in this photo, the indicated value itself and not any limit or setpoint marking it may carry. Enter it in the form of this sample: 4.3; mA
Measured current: 5.5; mA
